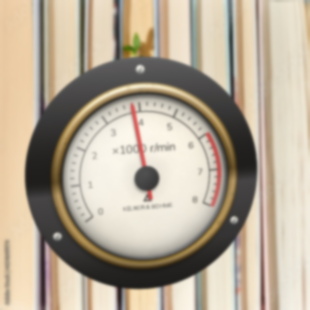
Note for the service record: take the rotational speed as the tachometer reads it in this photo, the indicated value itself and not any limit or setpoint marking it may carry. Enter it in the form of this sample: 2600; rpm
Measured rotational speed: 3800; rpm
